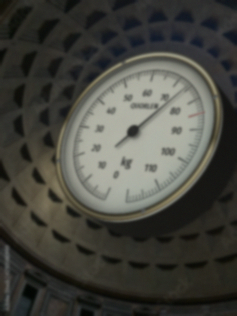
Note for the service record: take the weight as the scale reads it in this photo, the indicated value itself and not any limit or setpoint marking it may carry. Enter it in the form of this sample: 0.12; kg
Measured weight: 75; kg
